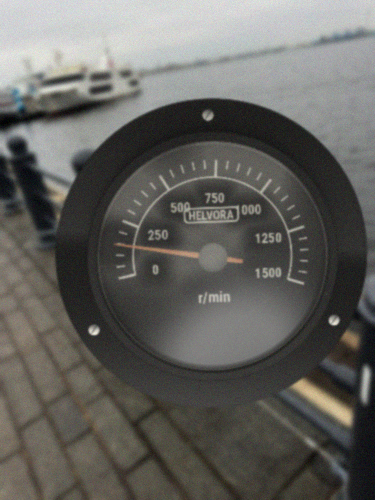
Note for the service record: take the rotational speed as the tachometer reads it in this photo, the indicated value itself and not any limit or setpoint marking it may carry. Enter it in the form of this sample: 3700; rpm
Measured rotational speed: 150; rpm
